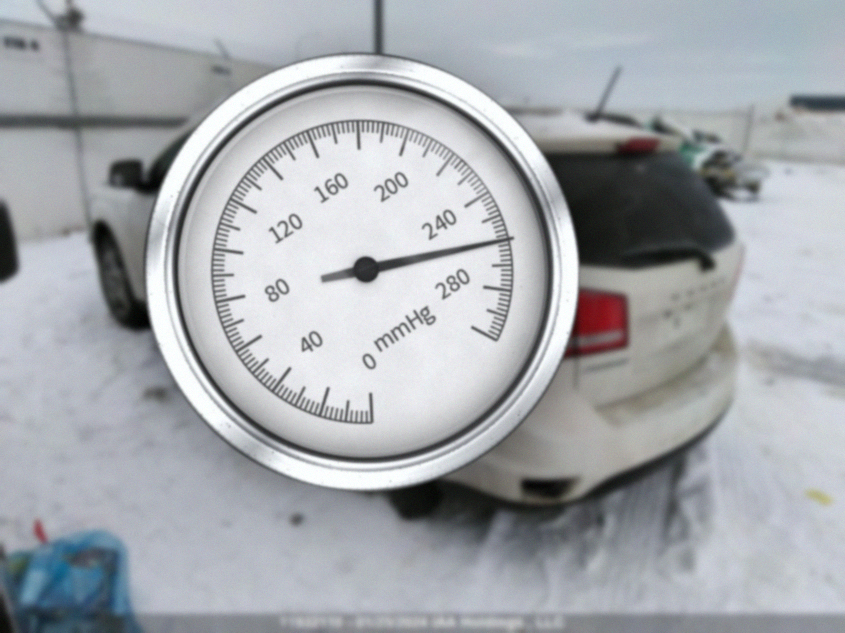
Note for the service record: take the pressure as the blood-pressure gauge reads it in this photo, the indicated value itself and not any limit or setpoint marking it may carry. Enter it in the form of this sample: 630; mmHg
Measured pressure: 260; mmHg
